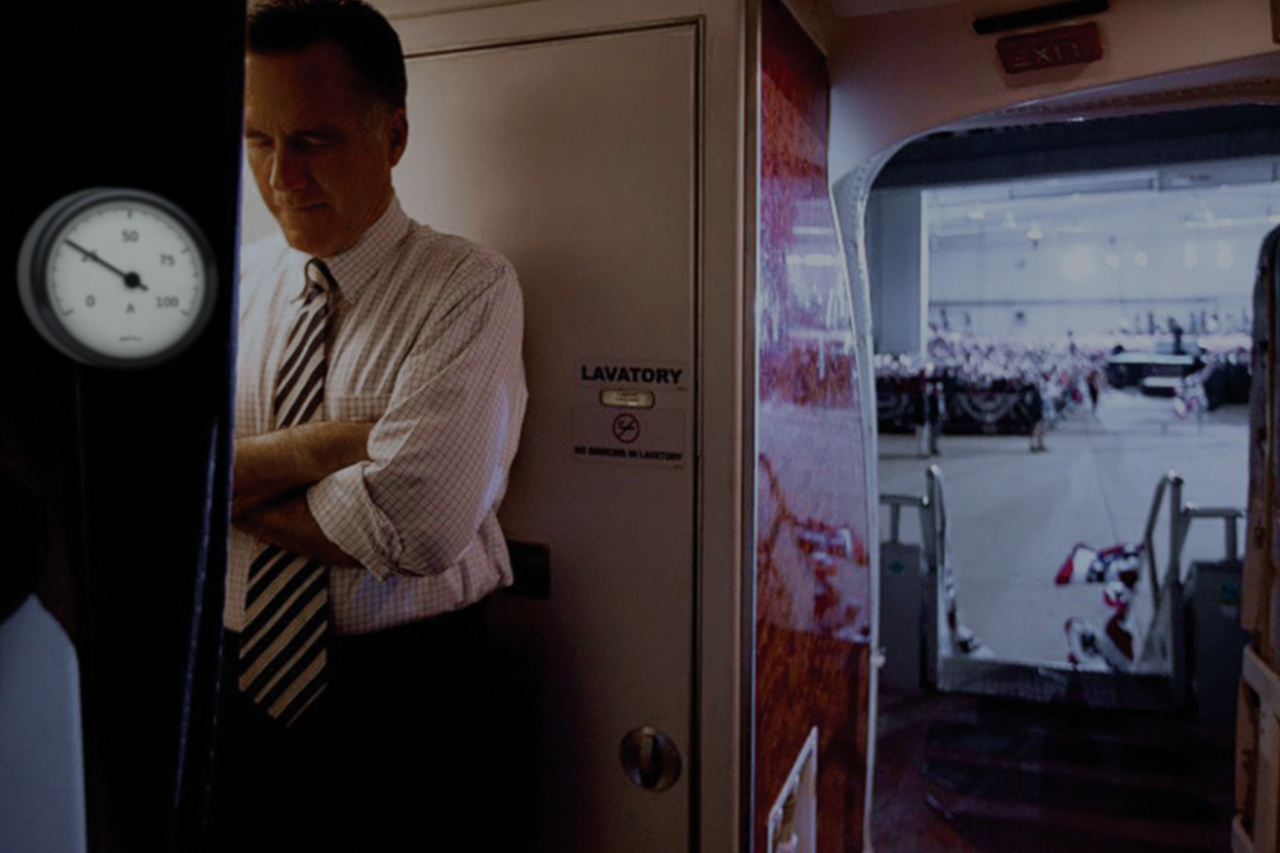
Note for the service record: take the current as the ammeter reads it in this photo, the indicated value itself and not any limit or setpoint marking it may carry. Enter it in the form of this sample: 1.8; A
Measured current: 25; A
